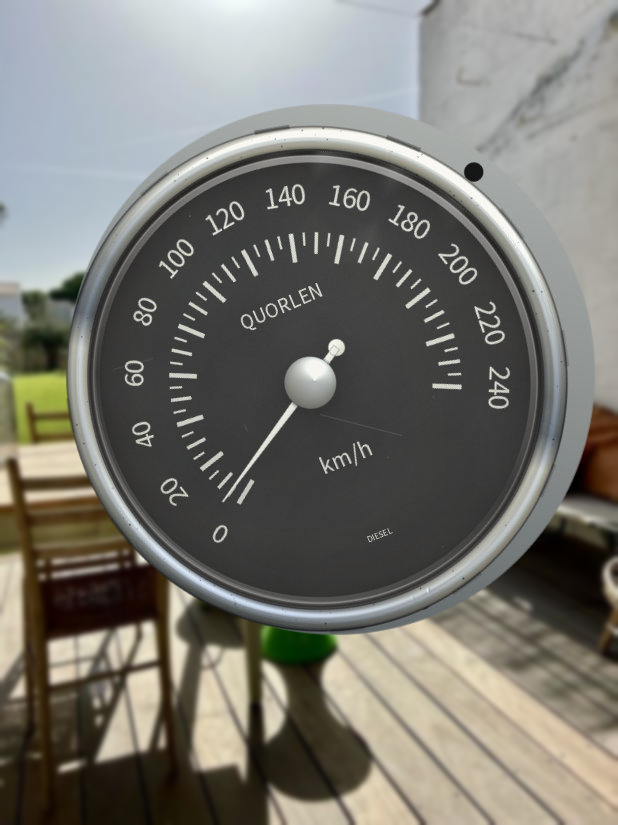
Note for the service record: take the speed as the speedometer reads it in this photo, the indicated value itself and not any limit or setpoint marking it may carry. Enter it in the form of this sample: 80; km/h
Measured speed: 5; km/h
